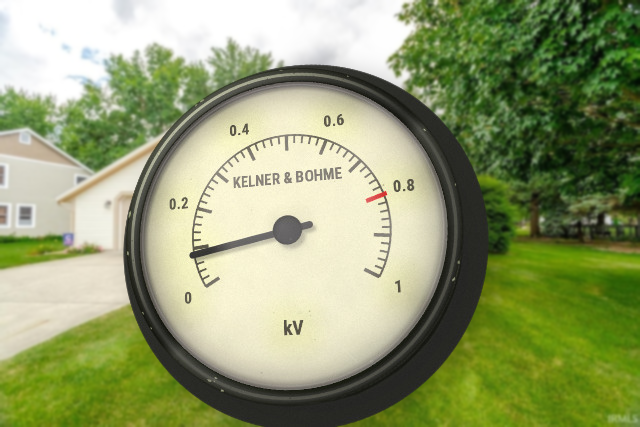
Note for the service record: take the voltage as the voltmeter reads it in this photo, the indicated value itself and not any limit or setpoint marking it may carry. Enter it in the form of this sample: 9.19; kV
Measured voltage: 0.08; kV
